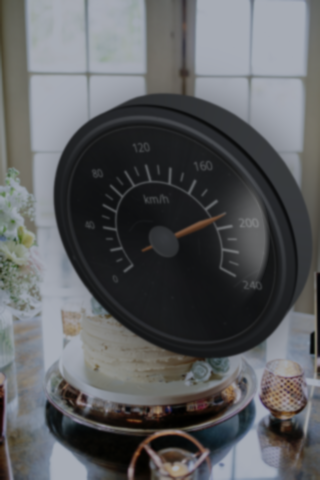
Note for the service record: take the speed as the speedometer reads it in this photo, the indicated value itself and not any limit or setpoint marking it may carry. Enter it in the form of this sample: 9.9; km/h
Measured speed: 190; km/h
